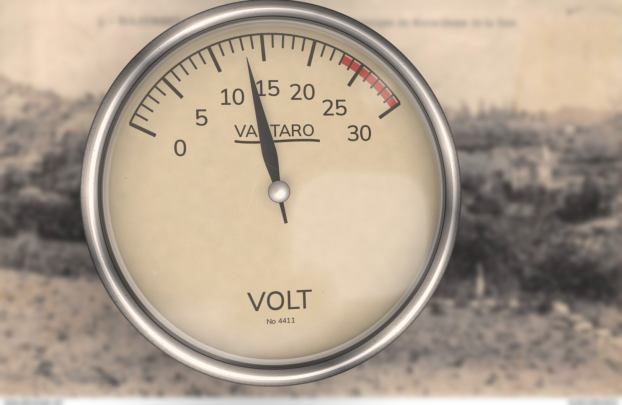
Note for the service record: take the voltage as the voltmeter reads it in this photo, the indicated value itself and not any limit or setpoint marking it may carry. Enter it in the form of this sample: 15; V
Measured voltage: 13; V
